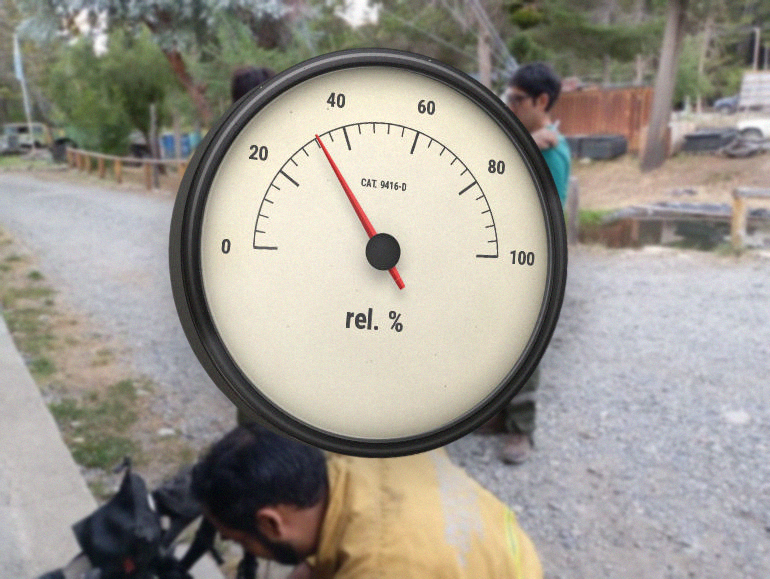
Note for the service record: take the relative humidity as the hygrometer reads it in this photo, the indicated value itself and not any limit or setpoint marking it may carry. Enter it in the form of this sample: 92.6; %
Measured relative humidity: 32; %
